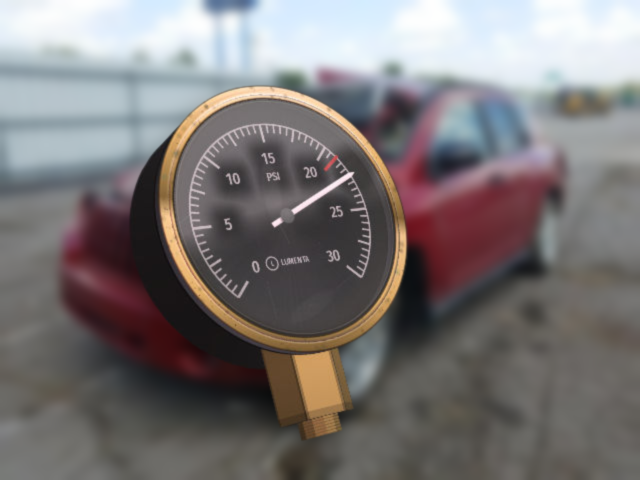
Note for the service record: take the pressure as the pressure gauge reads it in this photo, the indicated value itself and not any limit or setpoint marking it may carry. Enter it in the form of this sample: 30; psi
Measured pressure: 22.5; psi
